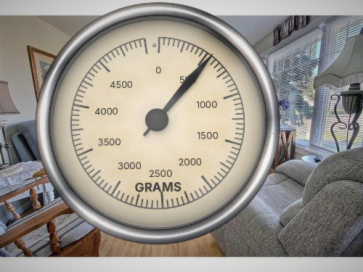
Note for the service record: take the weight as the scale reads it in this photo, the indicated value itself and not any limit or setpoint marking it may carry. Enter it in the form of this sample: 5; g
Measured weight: 550; g
